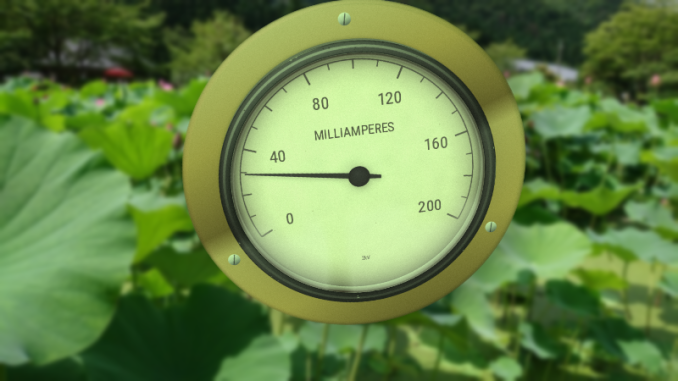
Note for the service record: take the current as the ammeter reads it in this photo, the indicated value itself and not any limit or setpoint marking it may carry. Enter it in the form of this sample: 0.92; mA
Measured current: 30; mA
